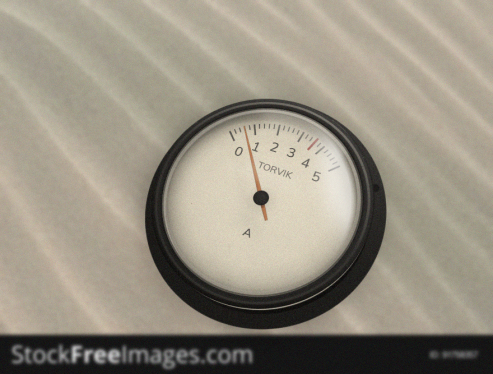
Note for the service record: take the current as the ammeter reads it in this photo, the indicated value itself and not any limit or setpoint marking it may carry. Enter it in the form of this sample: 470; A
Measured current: 0.6; A
